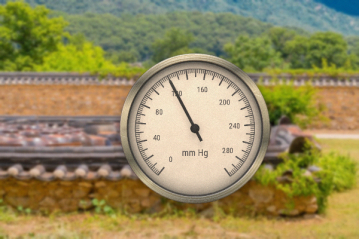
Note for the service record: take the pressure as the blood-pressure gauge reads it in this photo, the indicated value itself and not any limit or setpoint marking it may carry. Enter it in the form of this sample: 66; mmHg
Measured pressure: 120; mmHg
